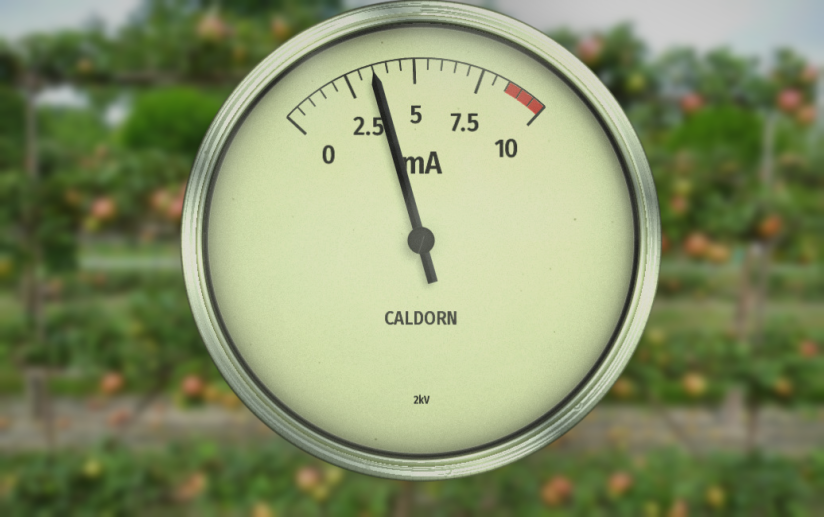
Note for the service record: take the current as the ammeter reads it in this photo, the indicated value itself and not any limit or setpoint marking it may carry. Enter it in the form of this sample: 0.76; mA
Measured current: 3.5; mA
